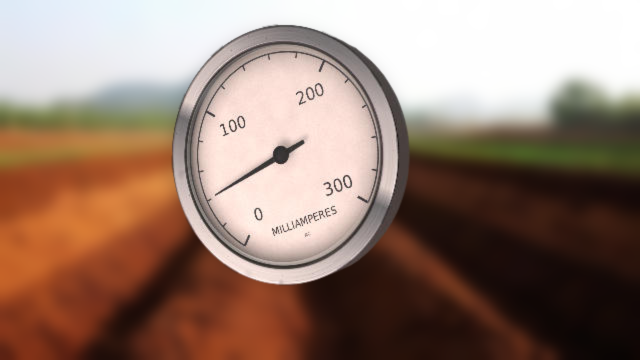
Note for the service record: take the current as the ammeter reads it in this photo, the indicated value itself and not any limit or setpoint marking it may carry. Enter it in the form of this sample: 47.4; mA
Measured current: 40; mA
